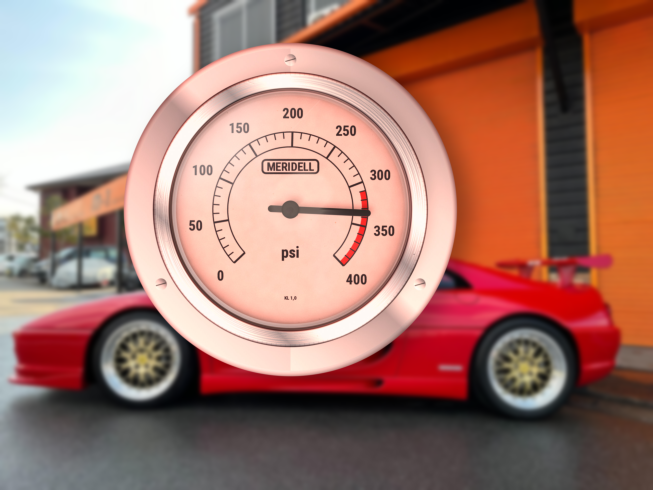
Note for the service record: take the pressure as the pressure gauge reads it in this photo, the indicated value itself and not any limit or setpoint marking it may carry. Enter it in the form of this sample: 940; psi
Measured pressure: 335; psi
